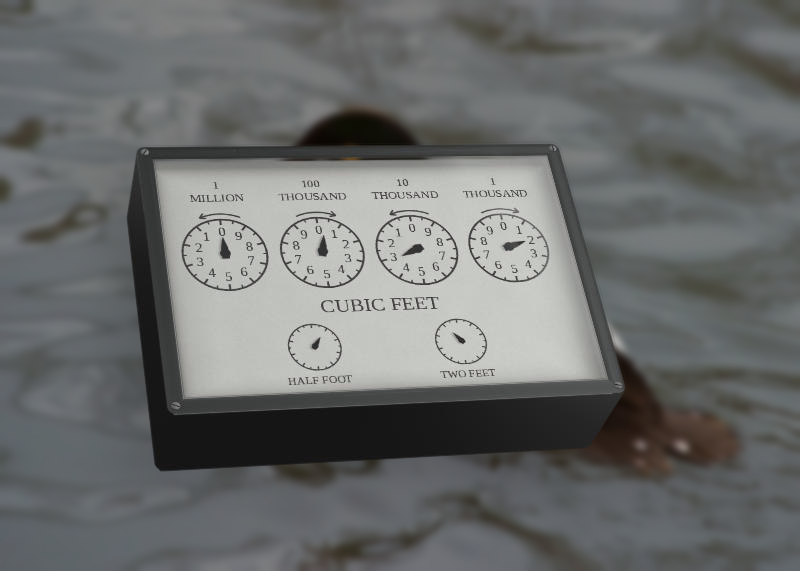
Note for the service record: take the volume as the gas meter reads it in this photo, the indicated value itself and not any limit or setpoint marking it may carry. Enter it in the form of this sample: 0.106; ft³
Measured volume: 3200; ft³
